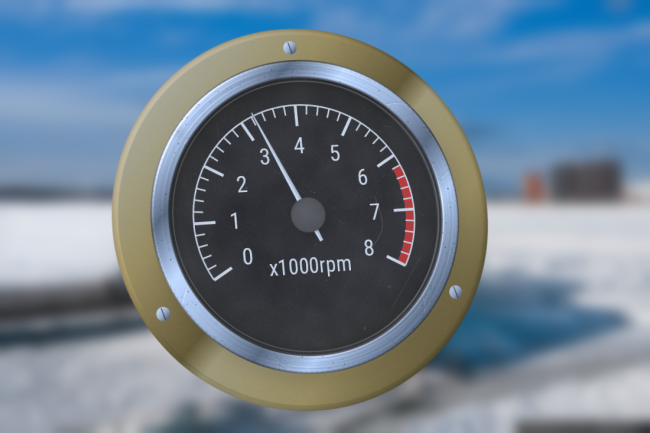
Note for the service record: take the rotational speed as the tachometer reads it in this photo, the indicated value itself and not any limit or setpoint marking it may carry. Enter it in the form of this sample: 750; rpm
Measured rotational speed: 3200; rpm
